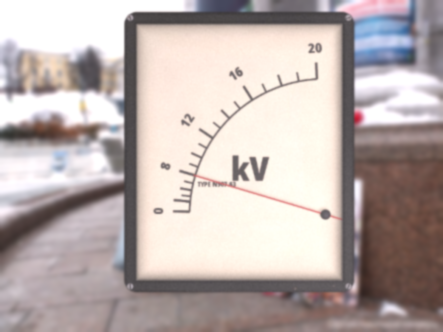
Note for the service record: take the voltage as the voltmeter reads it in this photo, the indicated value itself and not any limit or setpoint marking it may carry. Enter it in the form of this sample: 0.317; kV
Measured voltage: 8; kV
